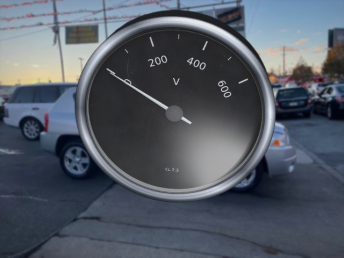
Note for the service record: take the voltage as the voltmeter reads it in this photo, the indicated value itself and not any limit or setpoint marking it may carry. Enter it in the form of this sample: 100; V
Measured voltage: 0; V
